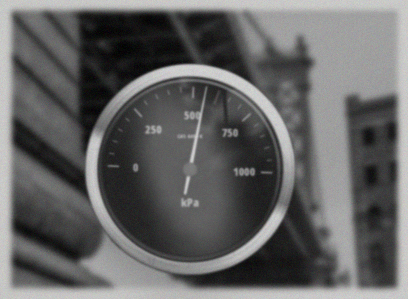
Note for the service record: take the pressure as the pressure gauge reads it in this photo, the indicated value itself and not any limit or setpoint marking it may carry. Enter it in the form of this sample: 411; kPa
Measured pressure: 550; kPa
